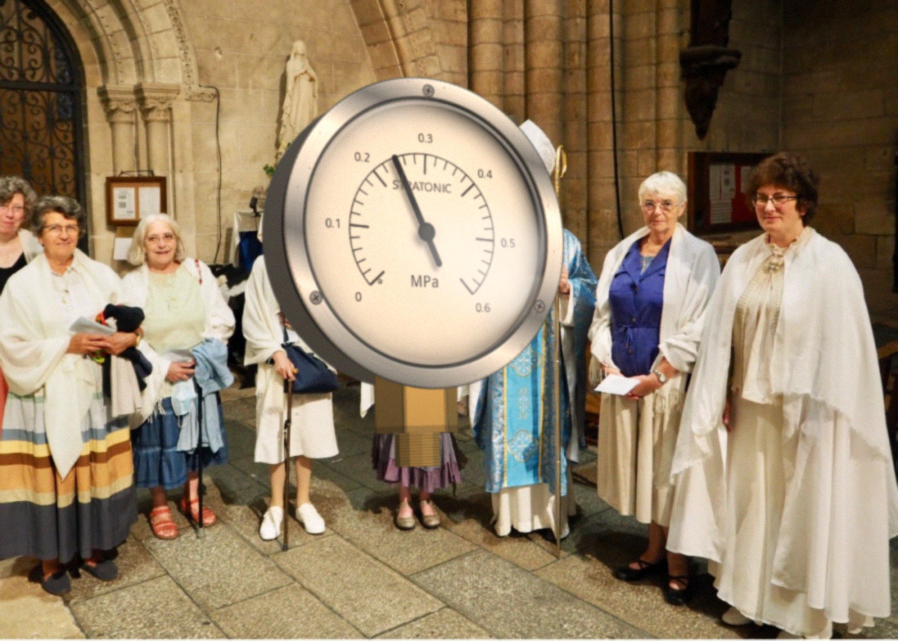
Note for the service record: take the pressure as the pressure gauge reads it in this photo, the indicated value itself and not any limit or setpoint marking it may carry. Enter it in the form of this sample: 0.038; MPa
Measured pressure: 0.24; MPa
